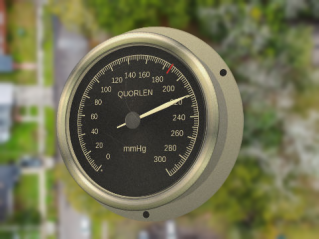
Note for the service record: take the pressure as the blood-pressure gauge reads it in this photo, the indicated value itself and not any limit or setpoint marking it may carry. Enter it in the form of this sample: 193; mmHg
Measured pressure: 220; mmHg
